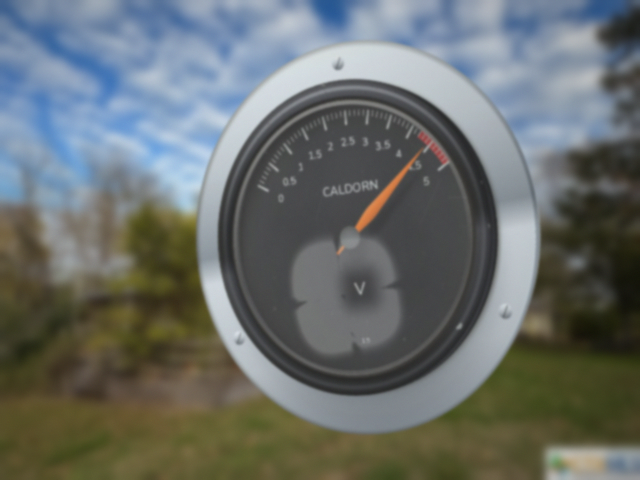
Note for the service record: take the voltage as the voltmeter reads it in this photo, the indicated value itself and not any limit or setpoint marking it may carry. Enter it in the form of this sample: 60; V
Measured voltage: 4.5; V
